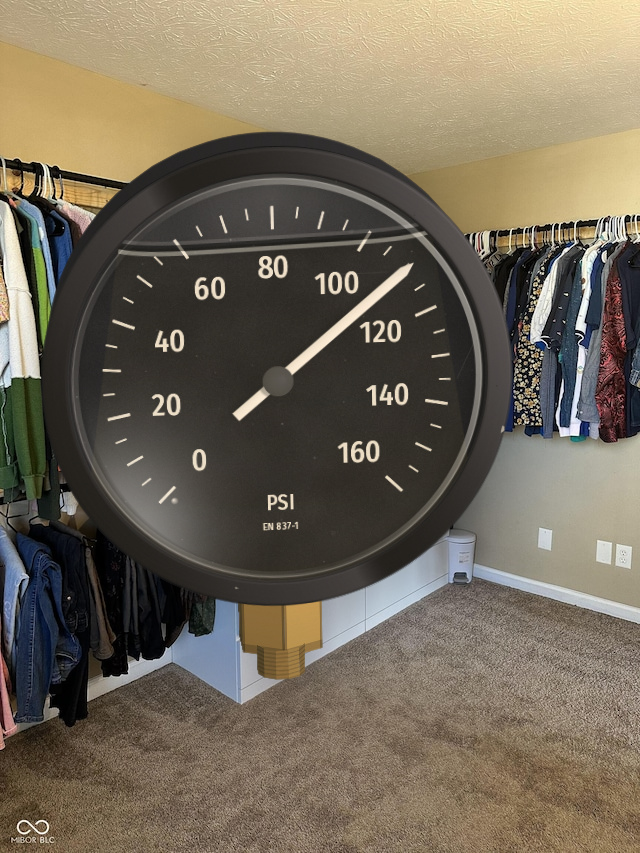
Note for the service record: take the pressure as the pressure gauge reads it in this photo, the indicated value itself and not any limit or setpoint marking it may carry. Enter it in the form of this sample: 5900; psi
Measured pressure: 110; psi
